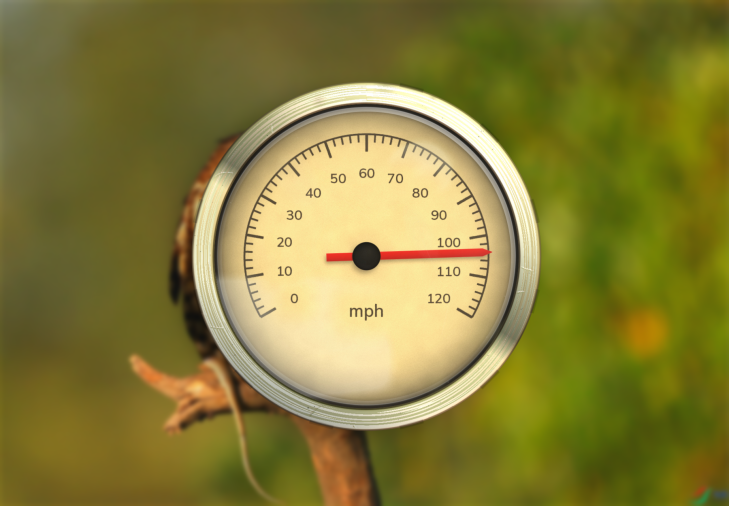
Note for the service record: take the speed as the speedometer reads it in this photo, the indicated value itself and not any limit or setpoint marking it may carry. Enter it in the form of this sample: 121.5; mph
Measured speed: 104; mph
